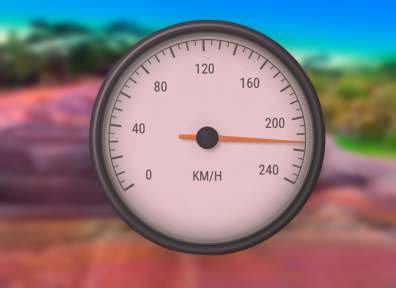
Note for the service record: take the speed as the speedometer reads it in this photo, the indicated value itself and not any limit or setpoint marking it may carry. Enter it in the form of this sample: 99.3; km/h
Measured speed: 215; km/h
